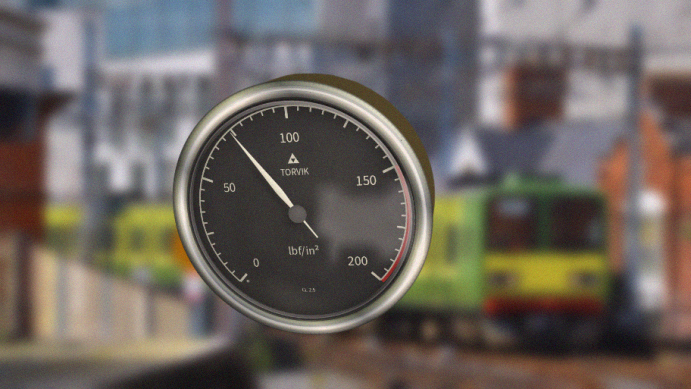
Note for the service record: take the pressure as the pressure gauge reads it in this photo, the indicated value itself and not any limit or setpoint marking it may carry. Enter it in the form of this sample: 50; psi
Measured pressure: 75; psi
